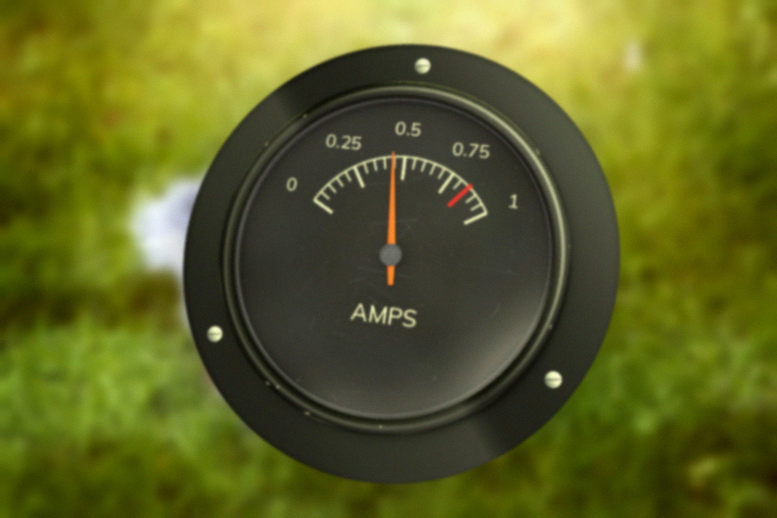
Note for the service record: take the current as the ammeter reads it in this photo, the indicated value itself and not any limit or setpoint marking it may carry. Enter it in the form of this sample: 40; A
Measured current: 0.45; A
